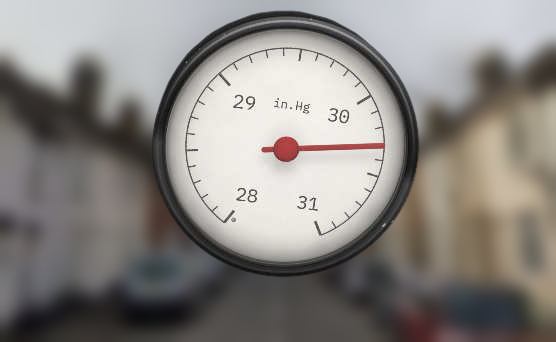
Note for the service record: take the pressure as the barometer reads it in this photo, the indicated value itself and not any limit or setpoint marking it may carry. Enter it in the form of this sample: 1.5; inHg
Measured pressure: 30.3; inHg
